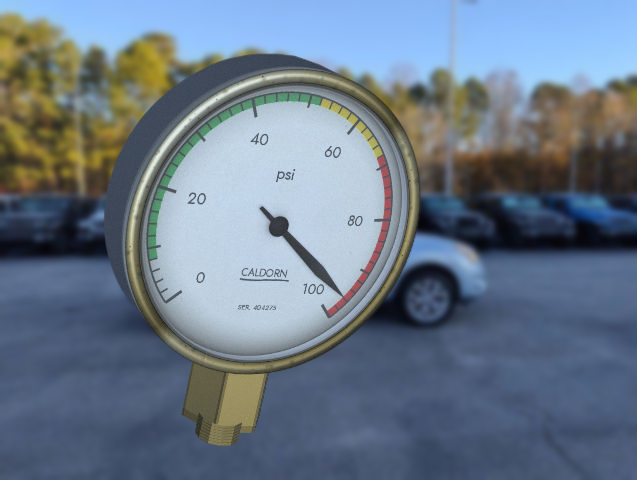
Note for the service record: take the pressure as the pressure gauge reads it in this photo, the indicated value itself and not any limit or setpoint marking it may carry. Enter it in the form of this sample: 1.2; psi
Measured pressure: 96; psi
